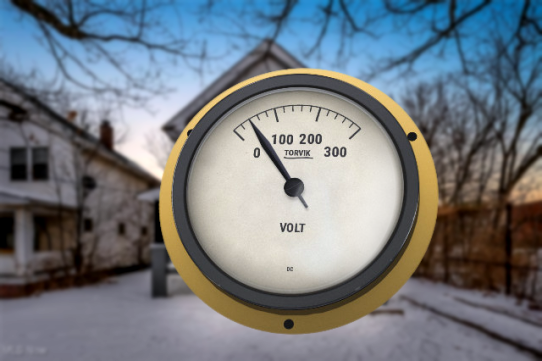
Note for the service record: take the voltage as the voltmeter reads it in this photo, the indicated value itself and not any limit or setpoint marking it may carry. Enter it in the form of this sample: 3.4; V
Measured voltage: 40; V
